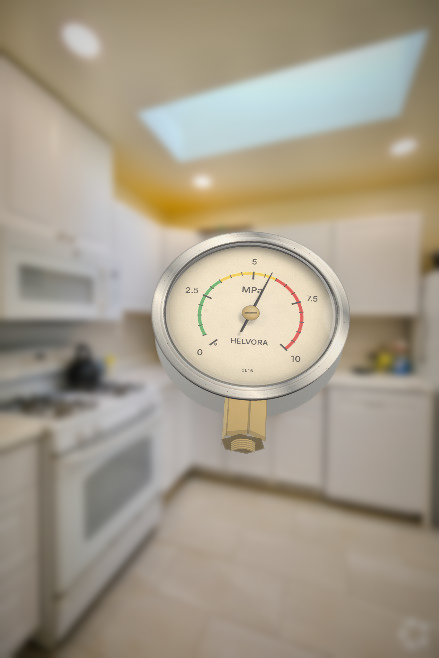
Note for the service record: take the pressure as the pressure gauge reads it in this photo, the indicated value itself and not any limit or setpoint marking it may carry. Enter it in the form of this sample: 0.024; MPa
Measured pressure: 5.75; MPa
